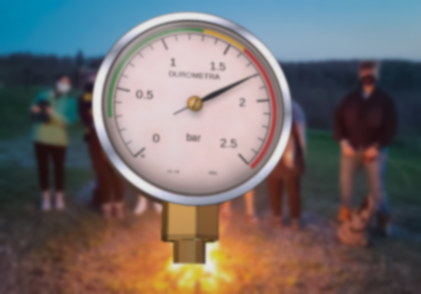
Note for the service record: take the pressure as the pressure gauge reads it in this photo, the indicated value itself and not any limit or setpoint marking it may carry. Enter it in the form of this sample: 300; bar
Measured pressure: 1.8; bar
